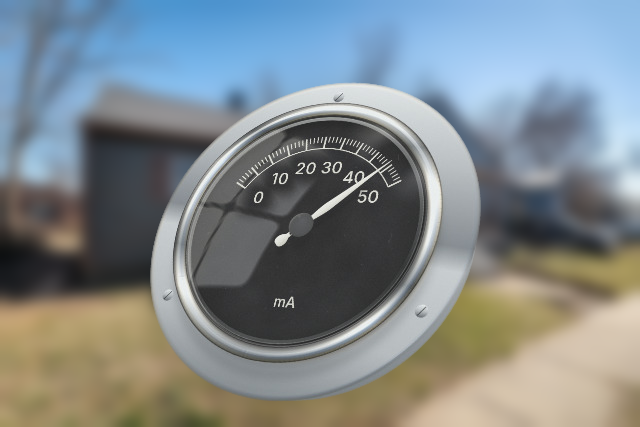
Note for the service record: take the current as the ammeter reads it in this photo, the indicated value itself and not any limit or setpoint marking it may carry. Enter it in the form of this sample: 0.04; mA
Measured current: 45; mA
